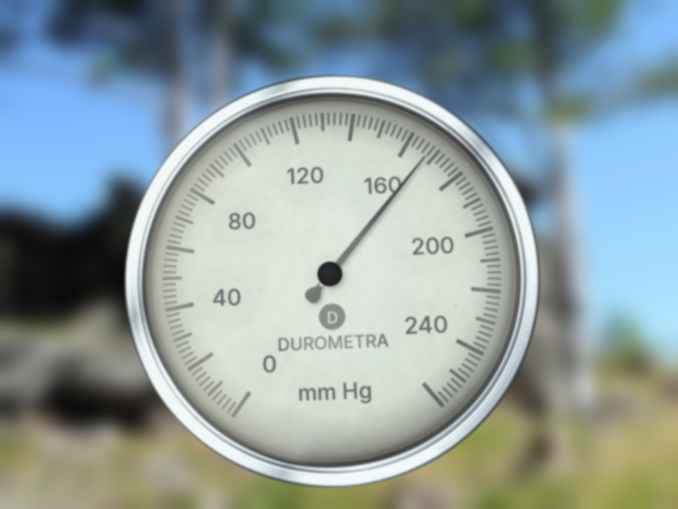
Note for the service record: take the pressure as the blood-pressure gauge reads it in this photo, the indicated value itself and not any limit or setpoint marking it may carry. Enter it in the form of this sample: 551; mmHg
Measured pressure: 168; mmHg
